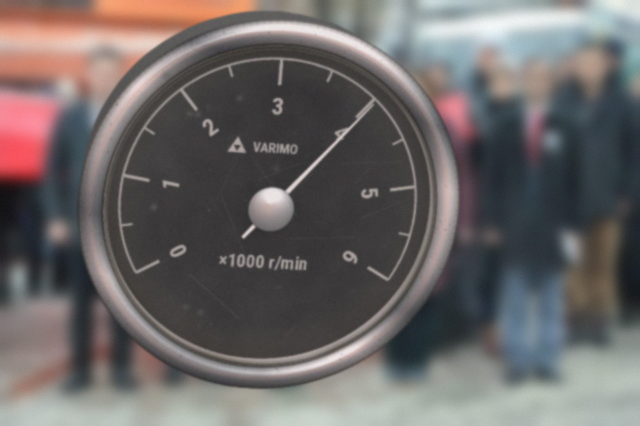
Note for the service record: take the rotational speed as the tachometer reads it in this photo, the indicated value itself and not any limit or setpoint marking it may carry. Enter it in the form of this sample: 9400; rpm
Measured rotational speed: 4000; rpm
